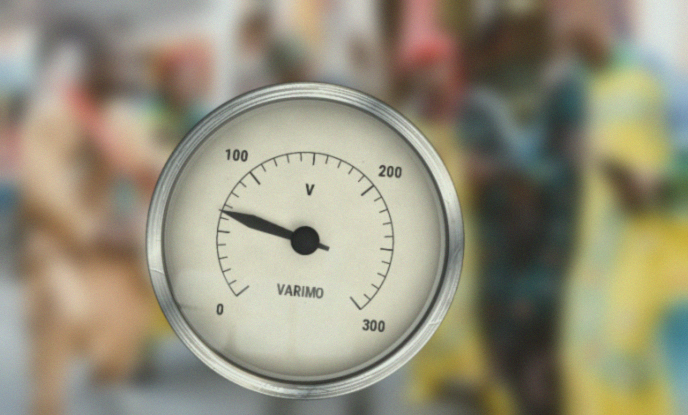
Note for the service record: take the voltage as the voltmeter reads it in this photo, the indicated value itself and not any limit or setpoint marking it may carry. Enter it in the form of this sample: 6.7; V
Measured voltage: 65; V
